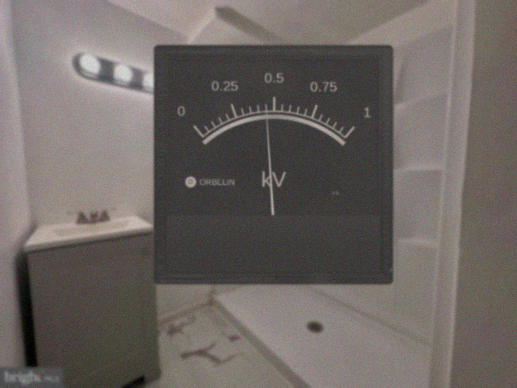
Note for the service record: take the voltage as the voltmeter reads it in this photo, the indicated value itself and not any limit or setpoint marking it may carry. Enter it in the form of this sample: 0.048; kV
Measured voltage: 0.45; kV
